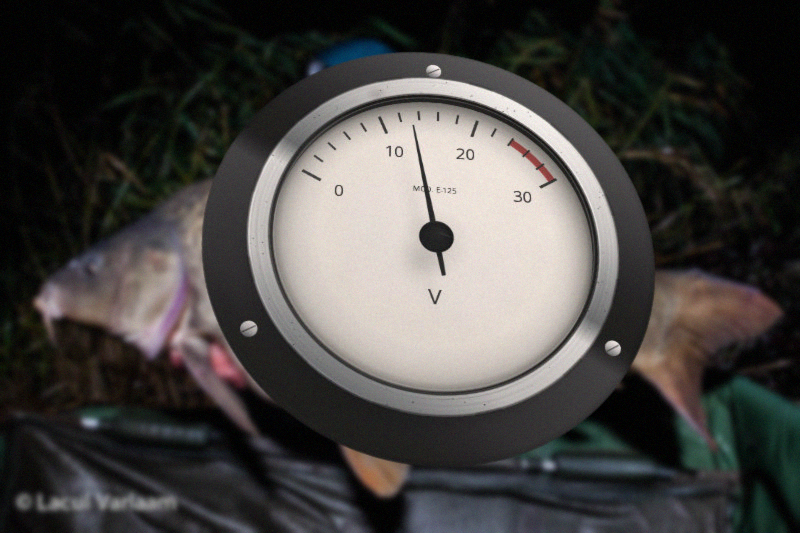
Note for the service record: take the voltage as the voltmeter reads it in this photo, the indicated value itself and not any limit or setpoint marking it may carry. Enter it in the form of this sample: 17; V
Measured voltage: 13; V
